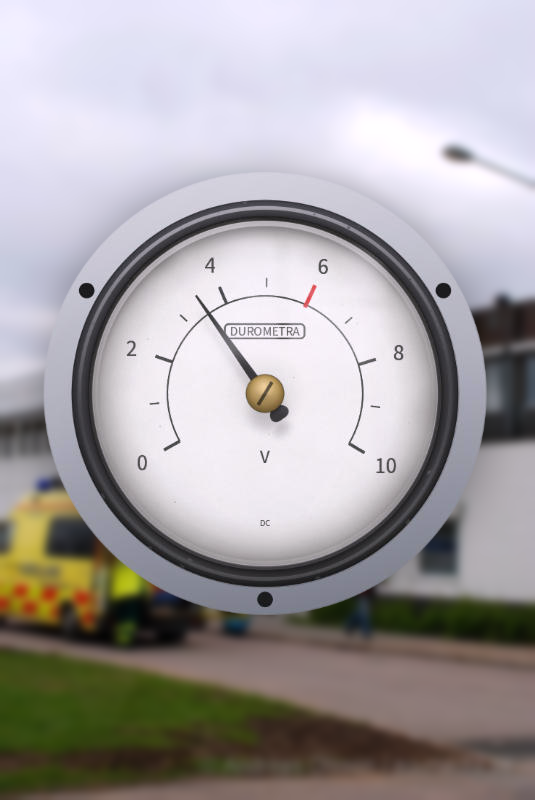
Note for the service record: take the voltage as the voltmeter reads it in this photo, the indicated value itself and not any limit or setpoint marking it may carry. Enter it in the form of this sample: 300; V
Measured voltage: 3.5; V
